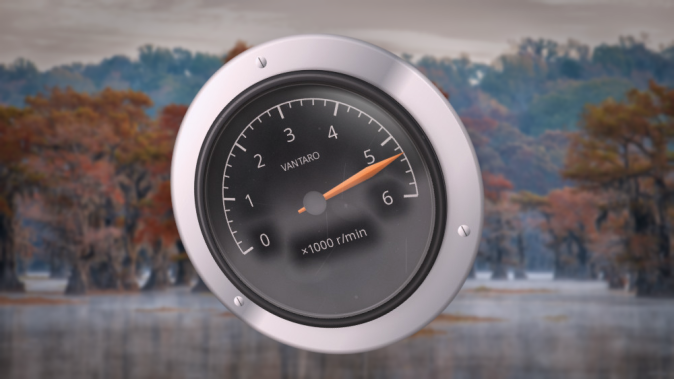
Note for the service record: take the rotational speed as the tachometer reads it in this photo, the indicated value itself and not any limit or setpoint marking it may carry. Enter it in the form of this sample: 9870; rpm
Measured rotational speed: 5300; rpm
